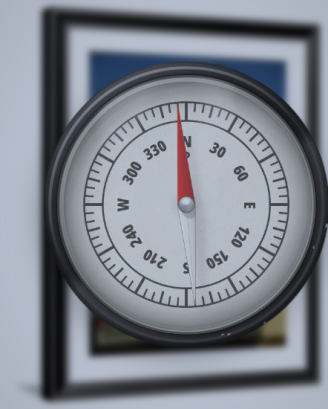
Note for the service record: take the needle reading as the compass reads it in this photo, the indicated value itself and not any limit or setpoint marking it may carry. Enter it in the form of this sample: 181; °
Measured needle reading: 355; °
